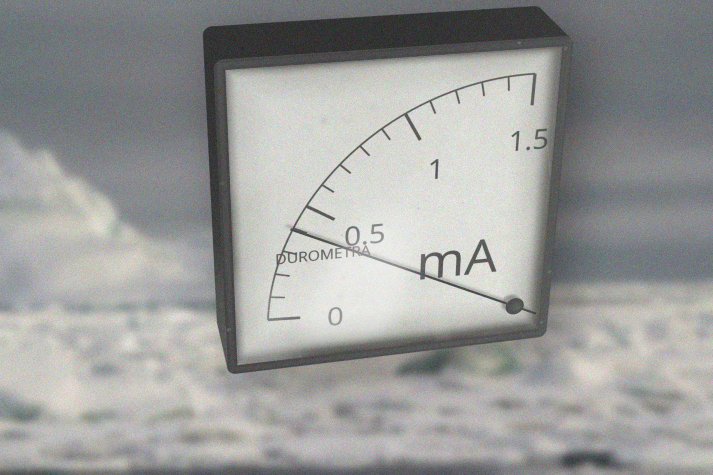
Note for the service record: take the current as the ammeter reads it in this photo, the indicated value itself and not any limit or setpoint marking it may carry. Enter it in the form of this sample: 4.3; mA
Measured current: 0.4; mA
